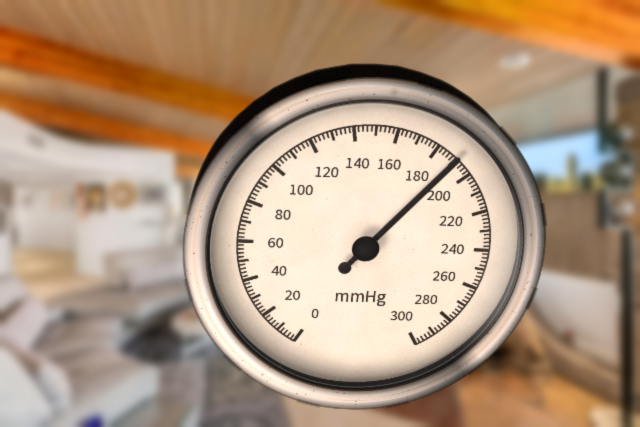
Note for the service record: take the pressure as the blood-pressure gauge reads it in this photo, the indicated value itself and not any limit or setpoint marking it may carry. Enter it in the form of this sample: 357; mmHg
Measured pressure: 190; mmHg
